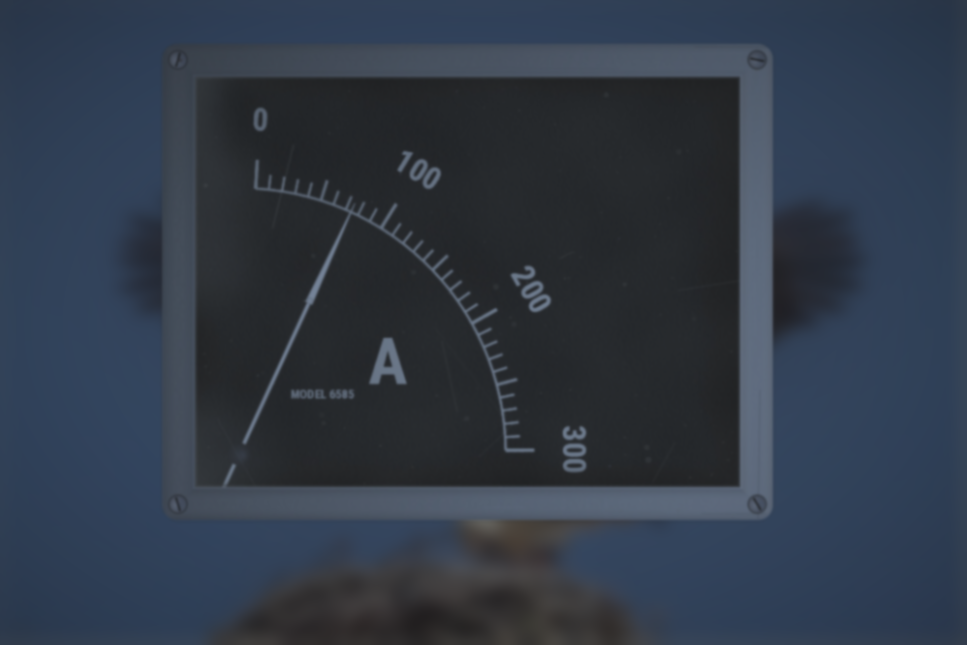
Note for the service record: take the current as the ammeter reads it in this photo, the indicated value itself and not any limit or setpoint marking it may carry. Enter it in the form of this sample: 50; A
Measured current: 75; A
